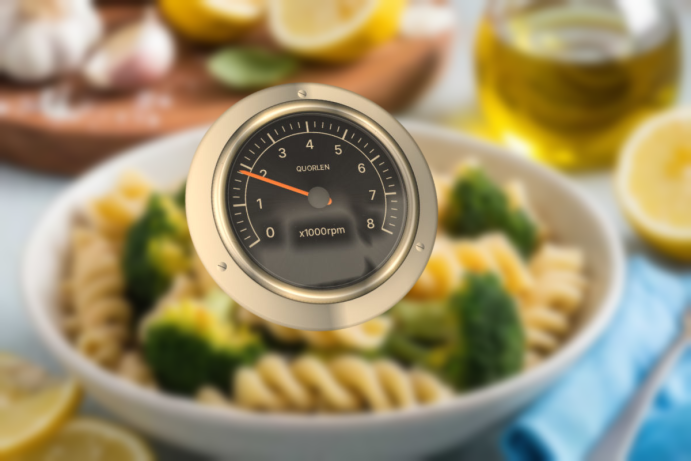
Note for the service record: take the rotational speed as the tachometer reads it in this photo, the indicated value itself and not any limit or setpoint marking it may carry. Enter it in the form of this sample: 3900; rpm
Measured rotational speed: 1800; rpm
